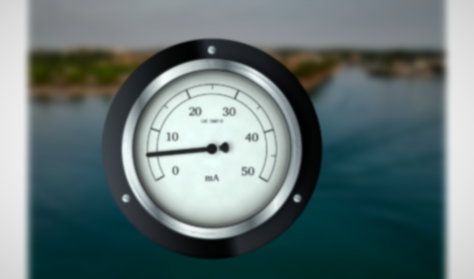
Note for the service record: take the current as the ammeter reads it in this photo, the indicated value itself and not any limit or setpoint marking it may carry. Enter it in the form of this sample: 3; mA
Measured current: 5; mA
